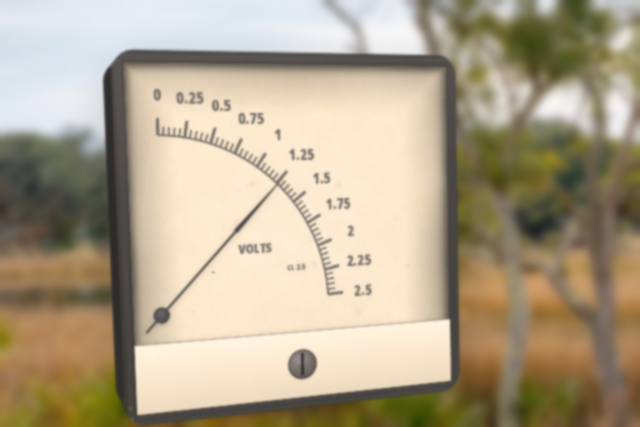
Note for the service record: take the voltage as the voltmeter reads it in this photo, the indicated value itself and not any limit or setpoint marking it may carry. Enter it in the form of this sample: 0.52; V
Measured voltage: 1.25; V
